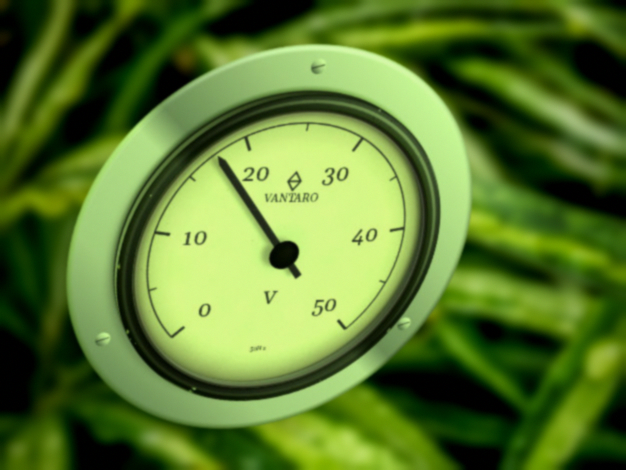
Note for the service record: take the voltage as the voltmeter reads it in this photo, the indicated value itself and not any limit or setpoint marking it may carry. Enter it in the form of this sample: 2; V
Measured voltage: 17.5; V
